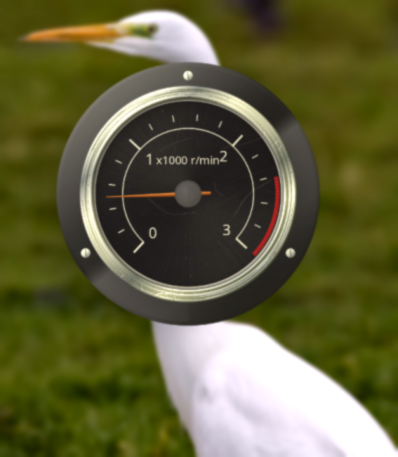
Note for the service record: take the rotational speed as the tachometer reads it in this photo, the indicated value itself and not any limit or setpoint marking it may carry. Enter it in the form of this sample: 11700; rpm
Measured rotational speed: 500; rpm
